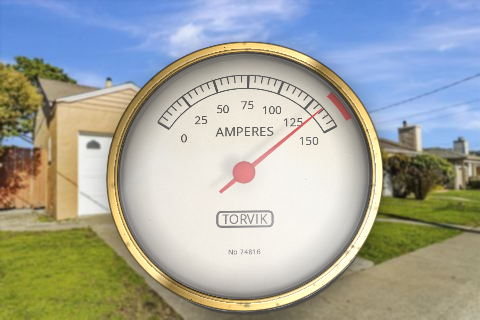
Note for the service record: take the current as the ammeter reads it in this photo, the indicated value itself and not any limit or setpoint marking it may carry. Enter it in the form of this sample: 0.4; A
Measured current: 135; A
